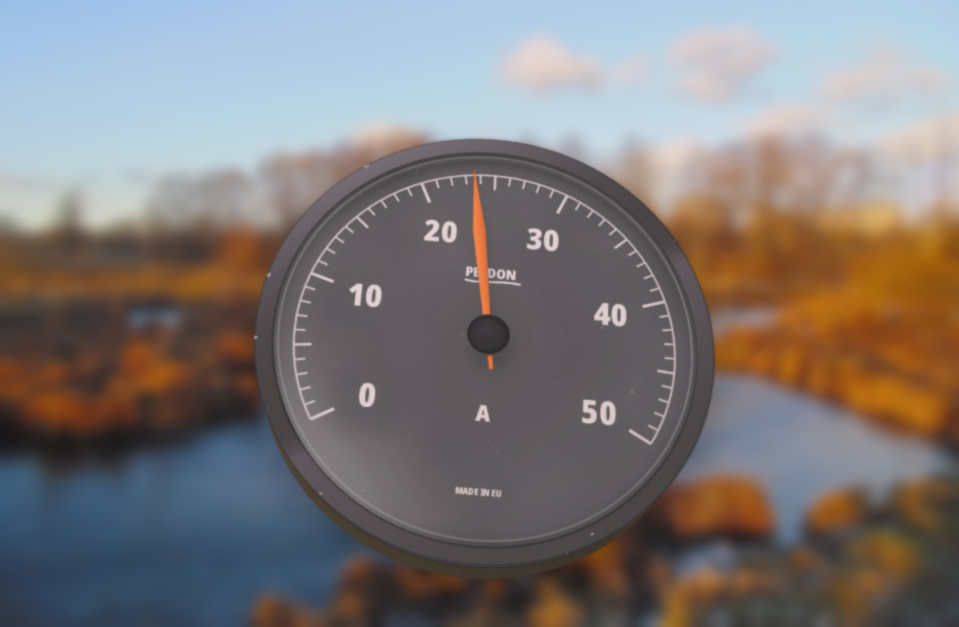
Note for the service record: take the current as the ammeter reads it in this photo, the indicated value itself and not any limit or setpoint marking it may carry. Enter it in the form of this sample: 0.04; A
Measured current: 23.5; A
